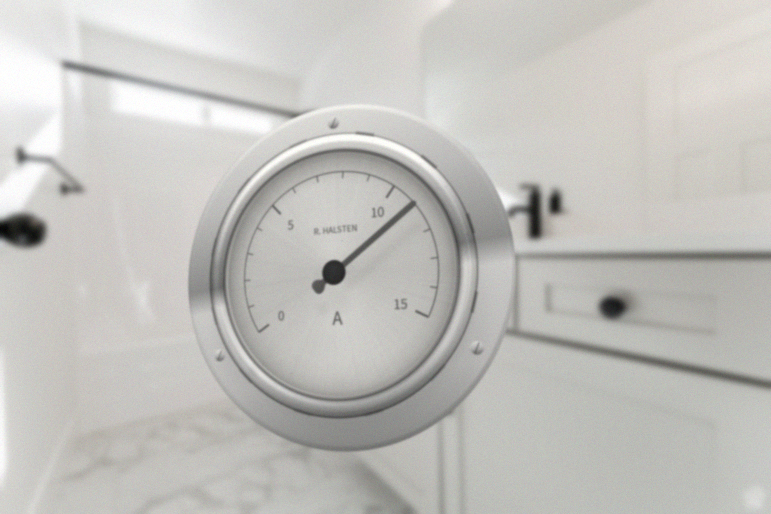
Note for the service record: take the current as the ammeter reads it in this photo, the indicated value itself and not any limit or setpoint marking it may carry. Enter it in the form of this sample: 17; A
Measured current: 11; A
